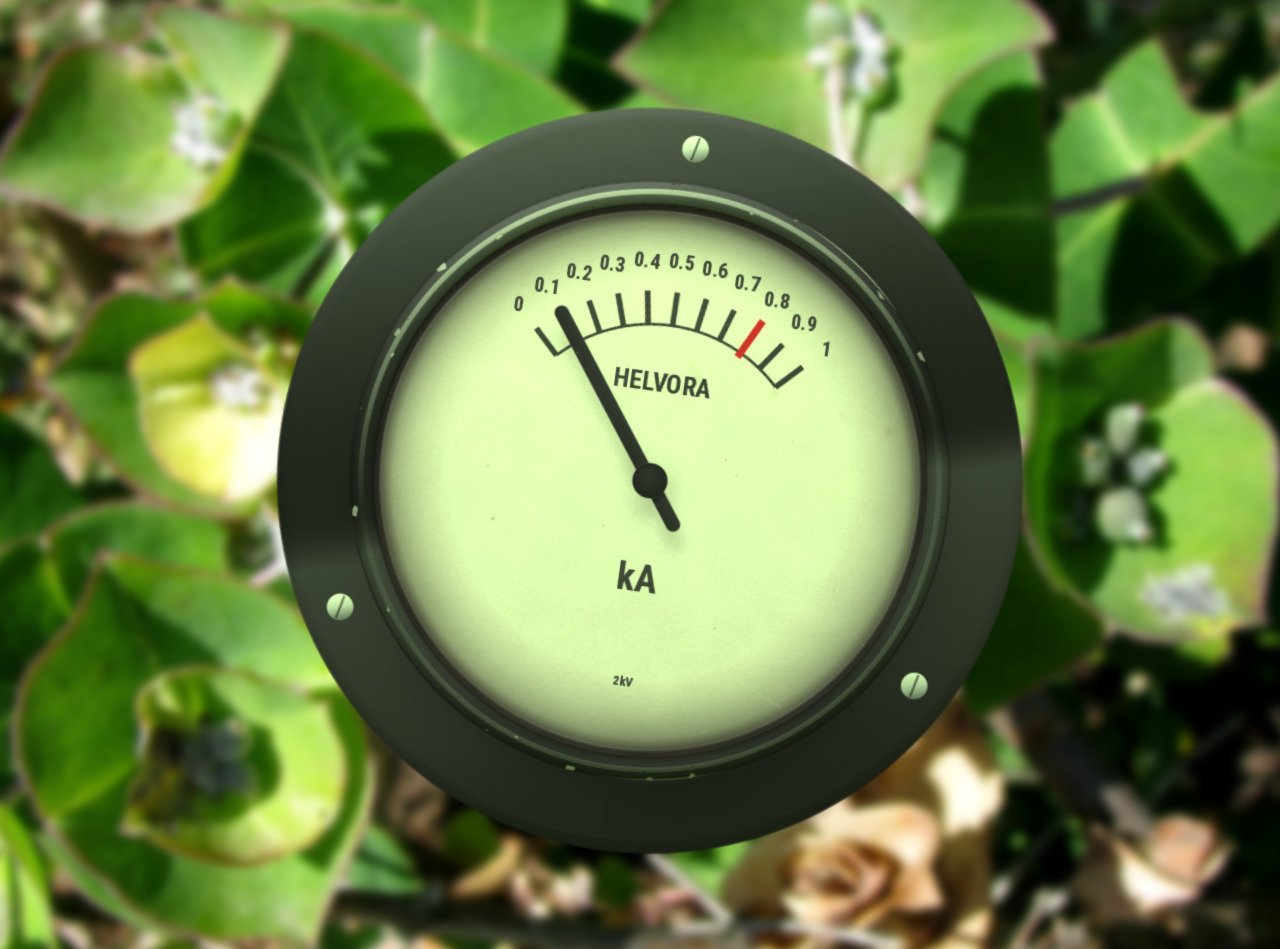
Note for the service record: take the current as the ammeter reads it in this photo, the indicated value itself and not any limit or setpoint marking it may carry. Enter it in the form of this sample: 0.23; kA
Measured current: 0.1; kA
